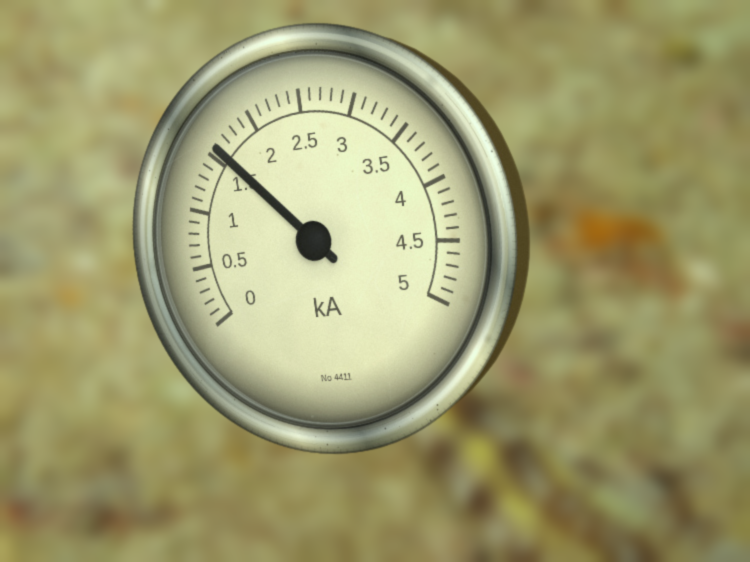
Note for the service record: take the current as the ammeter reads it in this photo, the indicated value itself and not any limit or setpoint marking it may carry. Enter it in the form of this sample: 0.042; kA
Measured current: 1.6; kA
